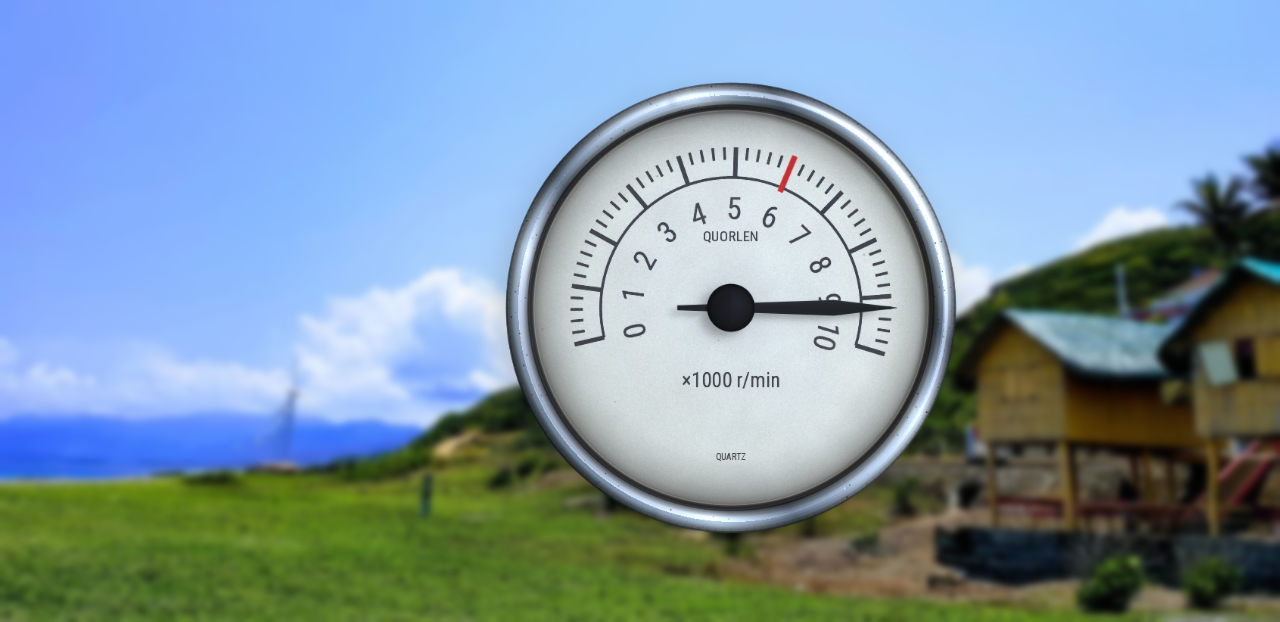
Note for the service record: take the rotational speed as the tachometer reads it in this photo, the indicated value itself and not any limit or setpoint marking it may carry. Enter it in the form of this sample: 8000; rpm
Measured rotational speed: 9200; rpm
